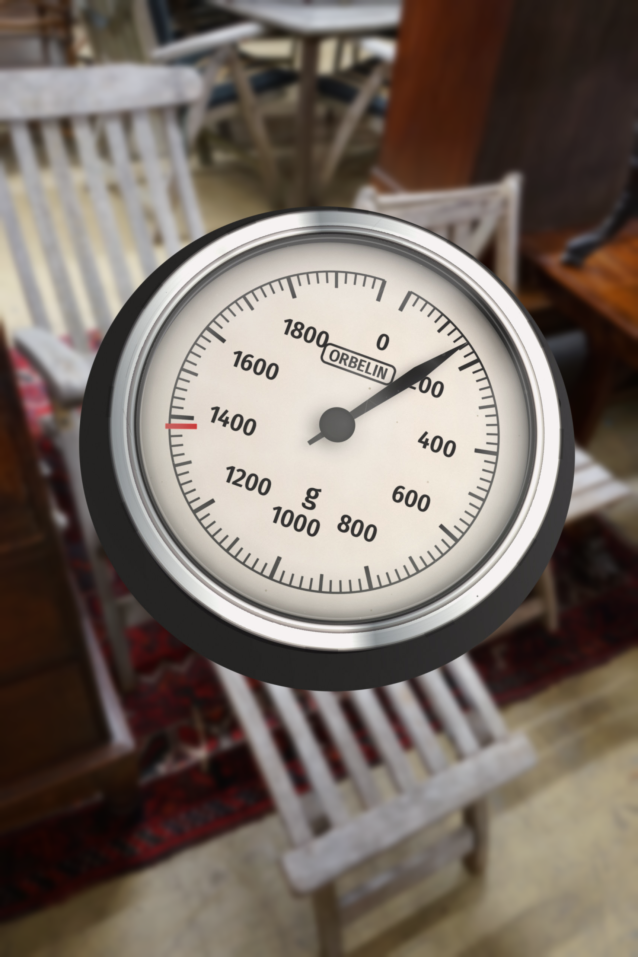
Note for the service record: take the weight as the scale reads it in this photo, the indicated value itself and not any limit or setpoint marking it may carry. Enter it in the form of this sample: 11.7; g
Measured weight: 160; g
